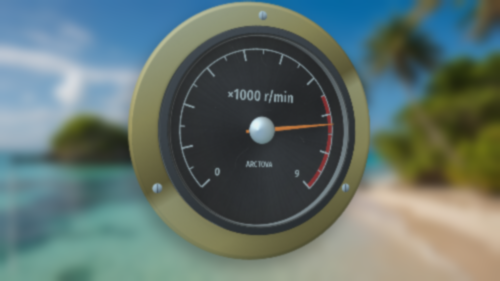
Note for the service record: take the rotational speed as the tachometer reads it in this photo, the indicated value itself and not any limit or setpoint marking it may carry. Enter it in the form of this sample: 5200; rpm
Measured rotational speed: 7250; rpm
